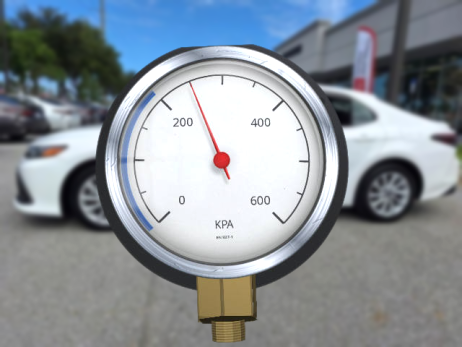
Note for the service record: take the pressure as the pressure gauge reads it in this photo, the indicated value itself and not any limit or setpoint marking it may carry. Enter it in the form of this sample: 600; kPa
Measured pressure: 250; kPa
